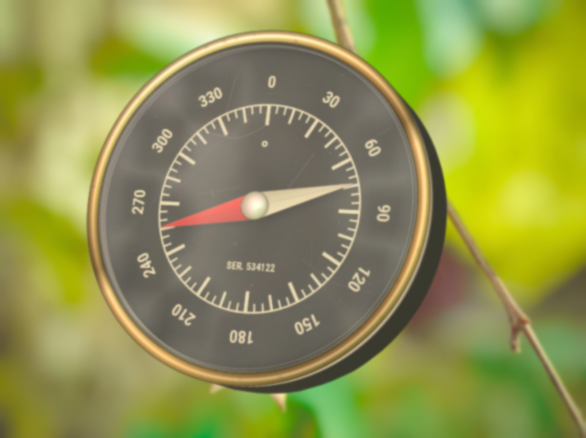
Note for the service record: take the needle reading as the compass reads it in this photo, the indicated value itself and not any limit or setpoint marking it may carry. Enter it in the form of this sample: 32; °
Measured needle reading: 255; °
